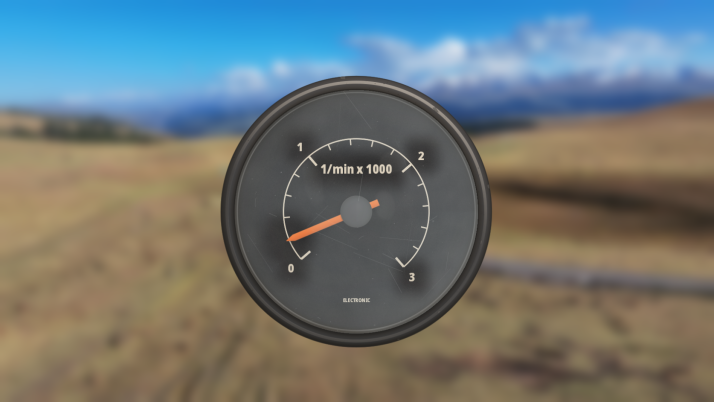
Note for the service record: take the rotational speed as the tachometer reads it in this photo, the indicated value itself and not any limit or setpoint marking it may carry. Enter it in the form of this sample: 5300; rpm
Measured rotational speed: 200; rpm
